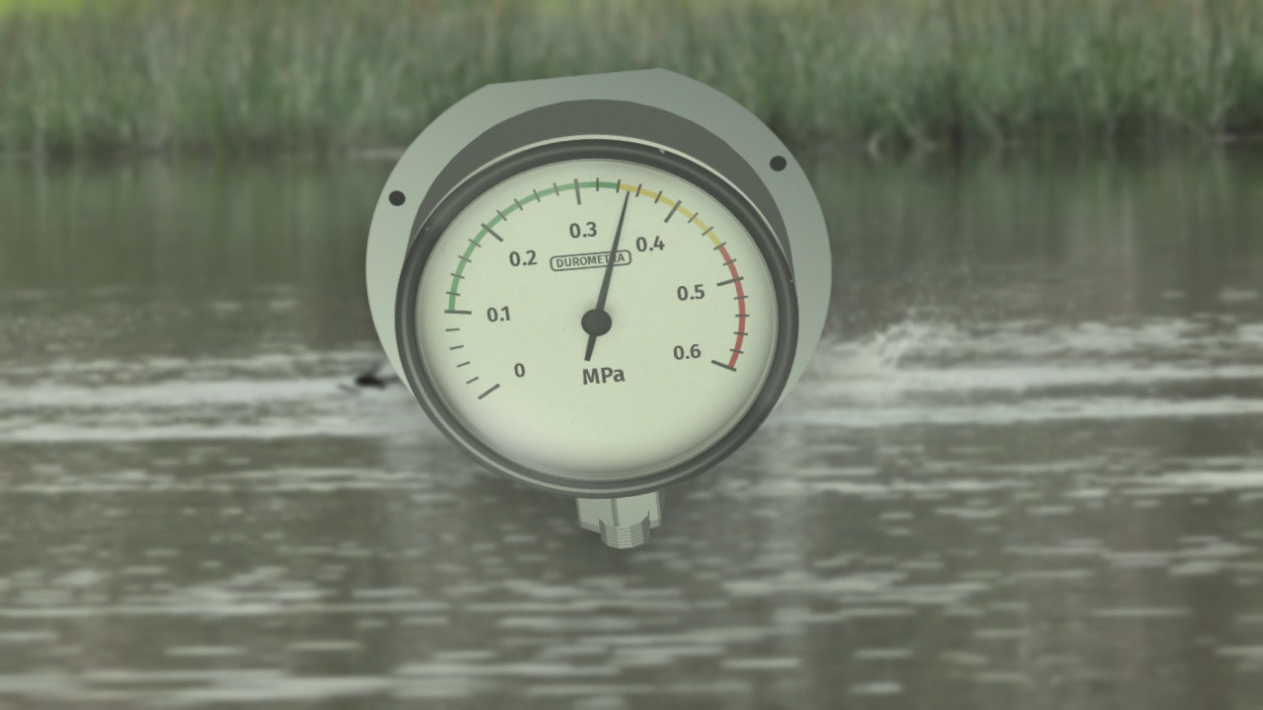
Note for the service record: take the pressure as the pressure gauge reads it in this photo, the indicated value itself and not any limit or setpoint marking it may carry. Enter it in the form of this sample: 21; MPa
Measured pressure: 0.35; MPa
